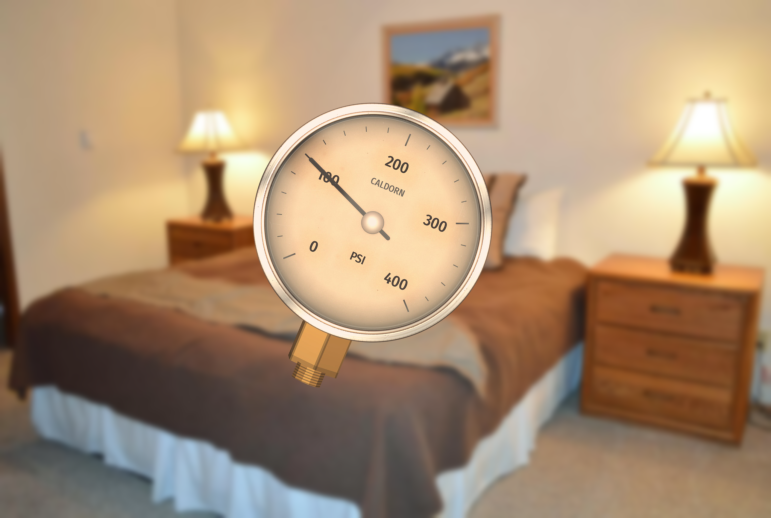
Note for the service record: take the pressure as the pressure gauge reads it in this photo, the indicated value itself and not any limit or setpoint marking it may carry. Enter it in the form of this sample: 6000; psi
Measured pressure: 100; psi
